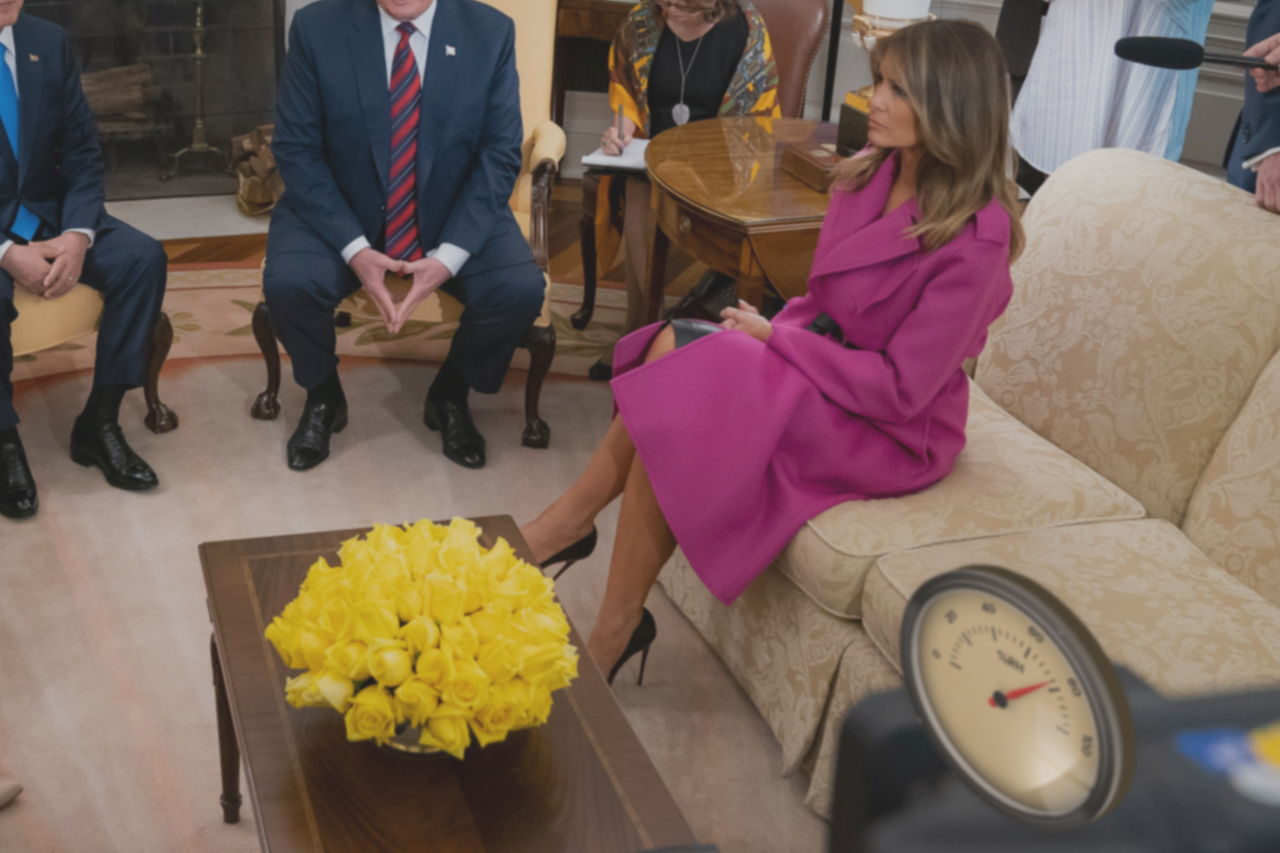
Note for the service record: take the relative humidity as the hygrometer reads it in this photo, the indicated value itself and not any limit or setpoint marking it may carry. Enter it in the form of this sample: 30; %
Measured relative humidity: 76; %
